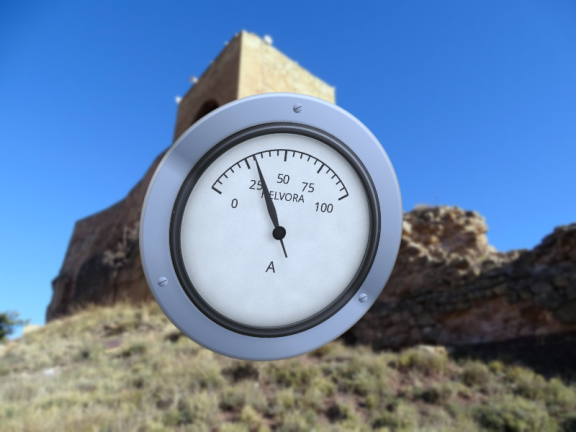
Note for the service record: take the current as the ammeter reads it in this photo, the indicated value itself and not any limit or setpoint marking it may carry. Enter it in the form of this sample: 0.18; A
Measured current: 30; A
